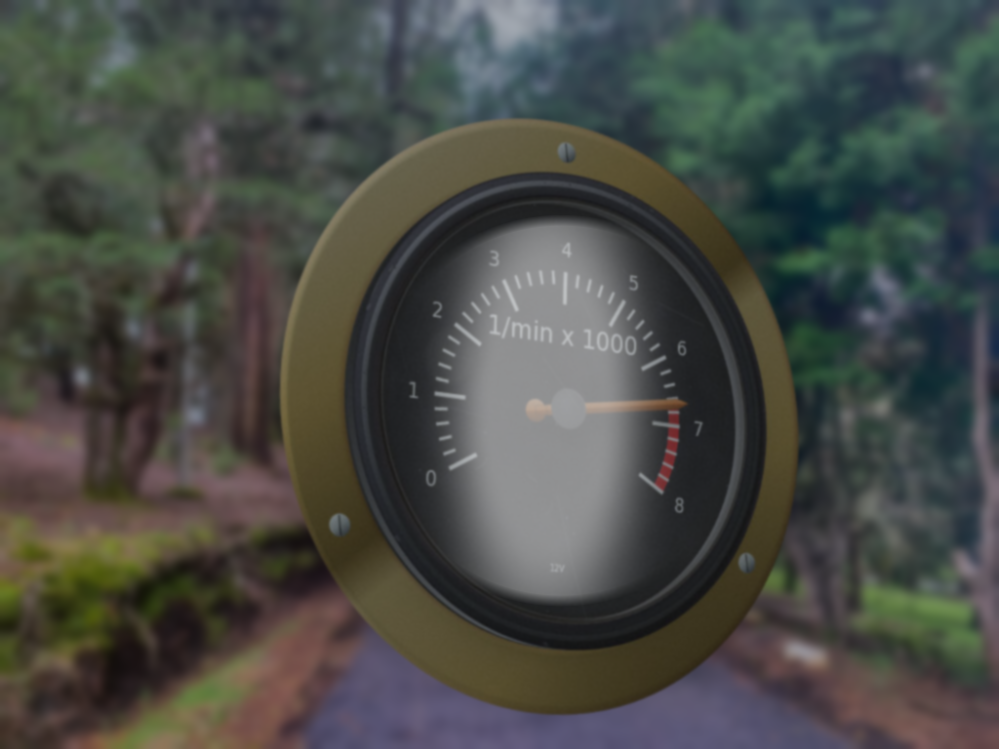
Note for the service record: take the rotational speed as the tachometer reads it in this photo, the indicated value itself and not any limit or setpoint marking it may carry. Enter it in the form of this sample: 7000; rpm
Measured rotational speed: 6700; rpm
